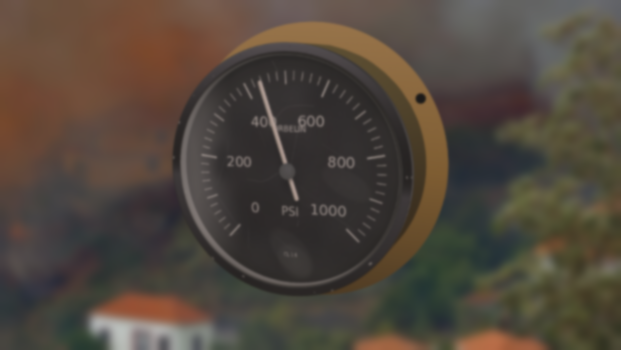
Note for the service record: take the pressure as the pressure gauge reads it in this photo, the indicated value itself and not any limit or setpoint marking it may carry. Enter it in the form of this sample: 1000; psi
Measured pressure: 440; psi
